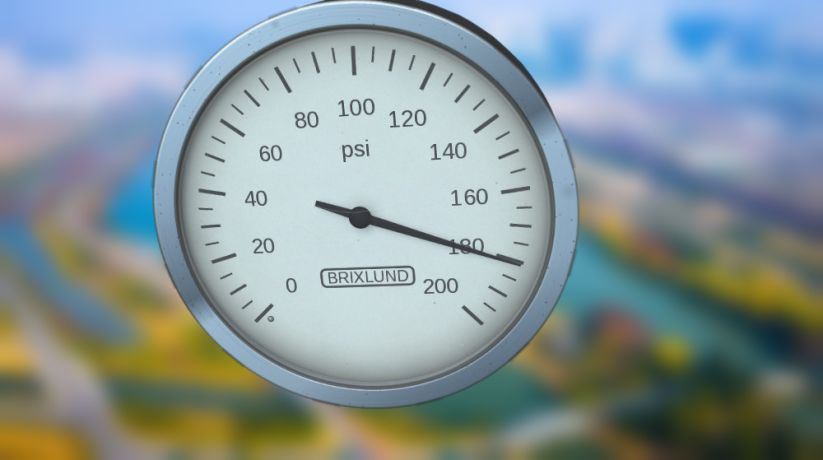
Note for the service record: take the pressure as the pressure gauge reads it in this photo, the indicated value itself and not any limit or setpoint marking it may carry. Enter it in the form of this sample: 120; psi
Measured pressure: 180; psi
